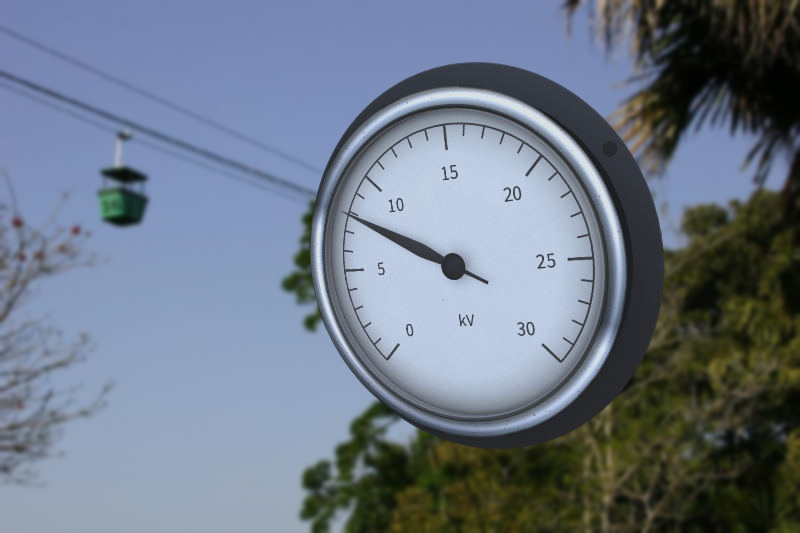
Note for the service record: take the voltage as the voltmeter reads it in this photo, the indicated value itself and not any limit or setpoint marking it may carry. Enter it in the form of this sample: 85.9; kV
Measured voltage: 8; kV
